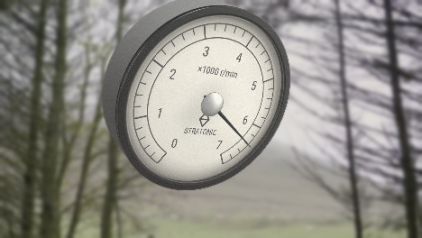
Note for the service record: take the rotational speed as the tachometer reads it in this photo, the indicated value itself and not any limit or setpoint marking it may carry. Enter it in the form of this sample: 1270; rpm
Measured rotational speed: 6400; rpm
